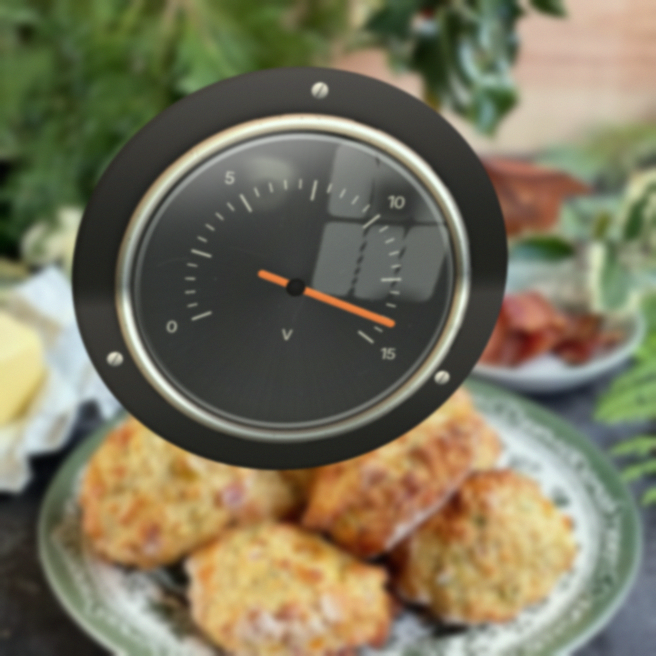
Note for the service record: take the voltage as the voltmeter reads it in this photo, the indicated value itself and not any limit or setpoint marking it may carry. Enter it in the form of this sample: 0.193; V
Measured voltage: 14; V
